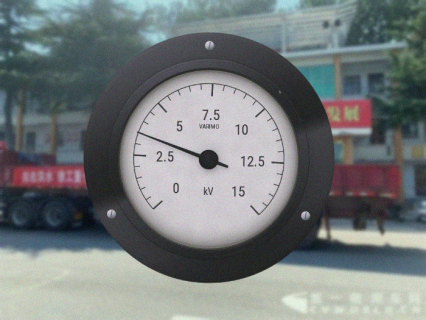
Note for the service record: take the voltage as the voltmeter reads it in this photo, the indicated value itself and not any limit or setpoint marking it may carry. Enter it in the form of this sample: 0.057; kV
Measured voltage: 3.5; kV
